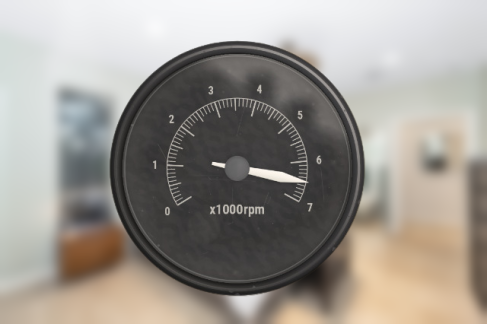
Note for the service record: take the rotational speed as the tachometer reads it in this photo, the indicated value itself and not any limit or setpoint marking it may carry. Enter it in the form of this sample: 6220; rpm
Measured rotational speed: 6500; rpm
